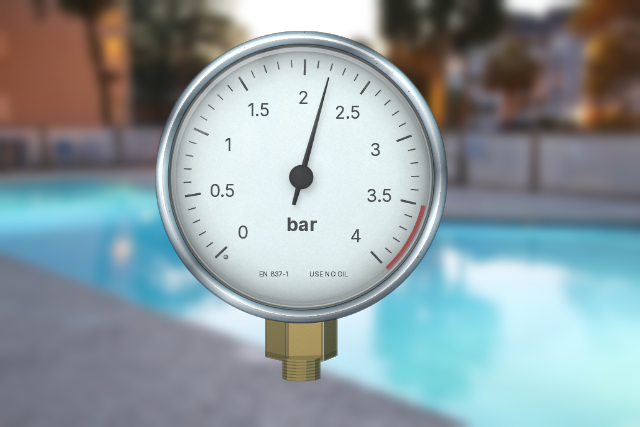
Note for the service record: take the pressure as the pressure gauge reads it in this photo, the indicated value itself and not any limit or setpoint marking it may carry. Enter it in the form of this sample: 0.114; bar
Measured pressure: 2.2; bar
